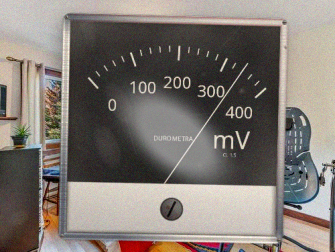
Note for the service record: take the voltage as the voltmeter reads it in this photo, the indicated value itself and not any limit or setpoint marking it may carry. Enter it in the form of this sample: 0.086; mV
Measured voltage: 340; mV
